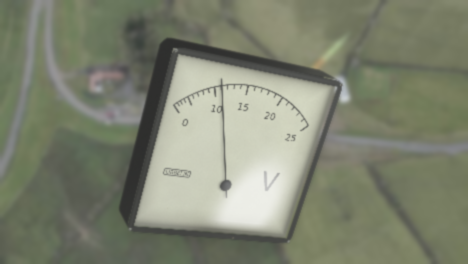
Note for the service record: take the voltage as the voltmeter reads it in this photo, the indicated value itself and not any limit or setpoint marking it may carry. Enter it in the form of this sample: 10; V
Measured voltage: 11; V
